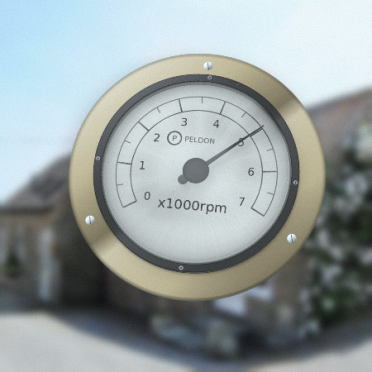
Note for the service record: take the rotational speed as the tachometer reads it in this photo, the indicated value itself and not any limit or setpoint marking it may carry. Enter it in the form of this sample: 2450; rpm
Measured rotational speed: 5000; rpm
